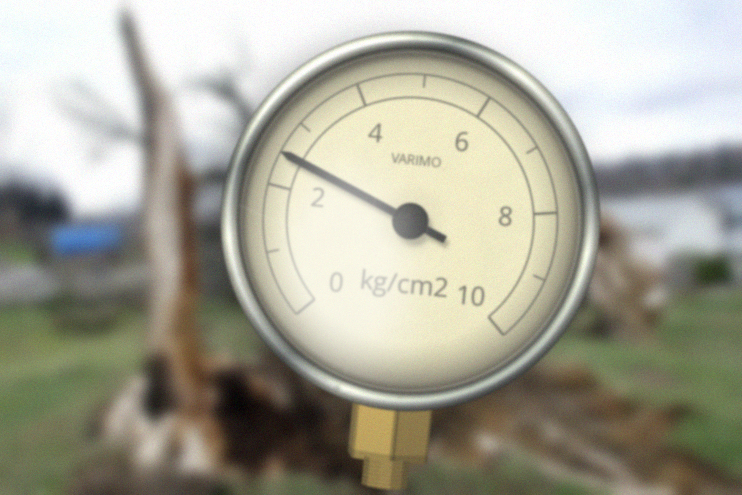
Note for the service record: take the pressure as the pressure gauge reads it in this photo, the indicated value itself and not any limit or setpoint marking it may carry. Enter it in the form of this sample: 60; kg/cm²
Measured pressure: 2.5; kg/cm²
